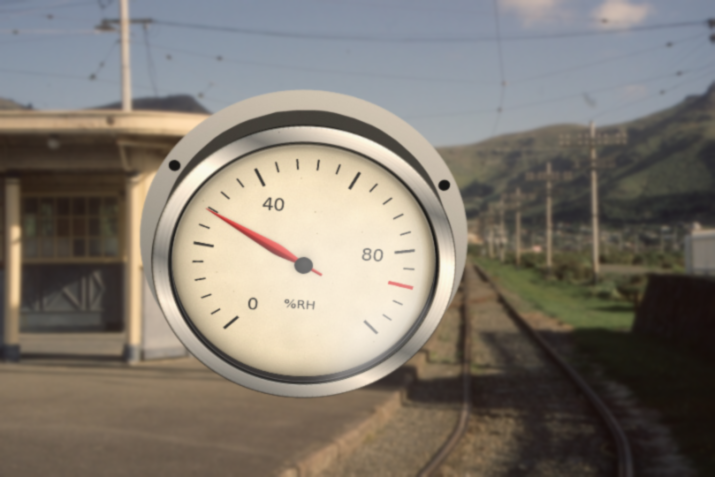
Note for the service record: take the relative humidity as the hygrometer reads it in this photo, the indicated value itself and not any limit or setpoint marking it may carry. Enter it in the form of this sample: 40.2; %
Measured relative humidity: 28; %
